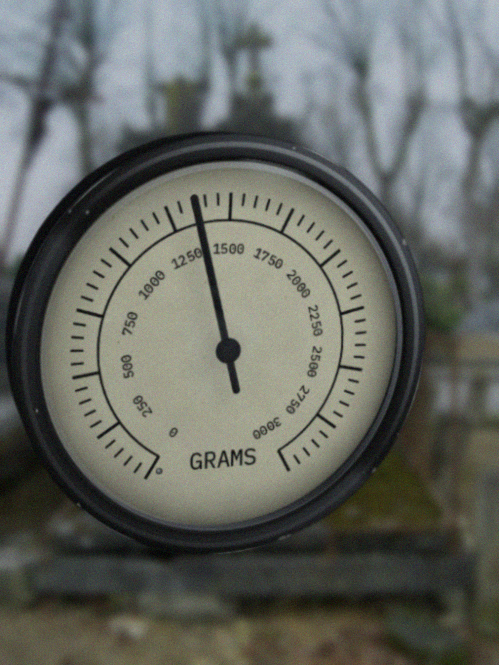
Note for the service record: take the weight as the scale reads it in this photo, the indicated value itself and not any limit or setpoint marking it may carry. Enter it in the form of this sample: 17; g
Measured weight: 1350; g
